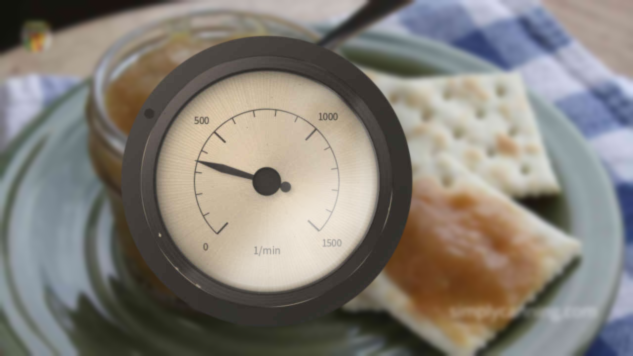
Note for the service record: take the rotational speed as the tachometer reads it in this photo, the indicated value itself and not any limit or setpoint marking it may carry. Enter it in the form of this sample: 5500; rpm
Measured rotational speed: 350; rpm
